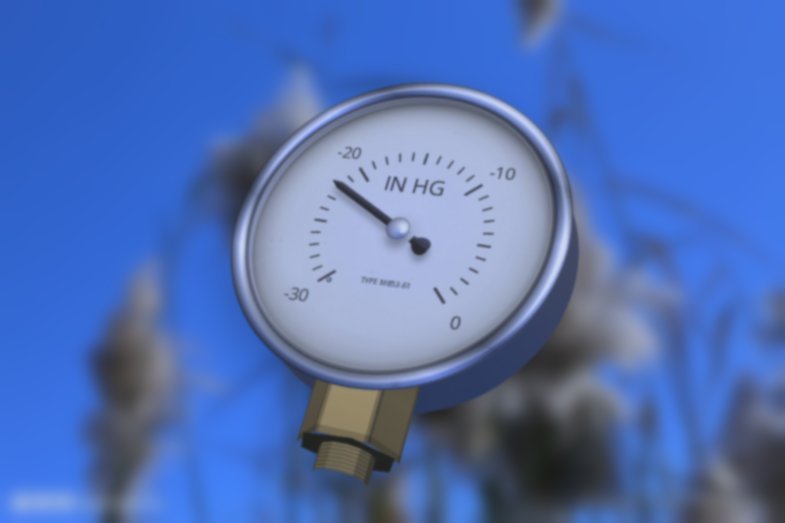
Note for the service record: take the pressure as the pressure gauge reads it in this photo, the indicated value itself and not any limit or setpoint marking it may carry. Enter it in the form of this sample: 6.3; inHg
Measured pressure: -22; inHg
